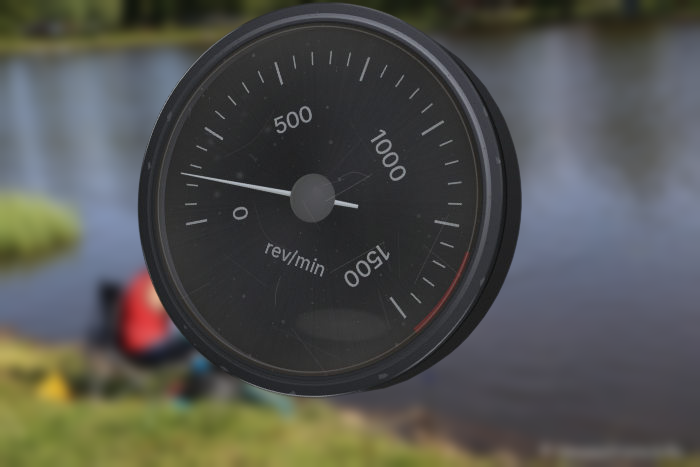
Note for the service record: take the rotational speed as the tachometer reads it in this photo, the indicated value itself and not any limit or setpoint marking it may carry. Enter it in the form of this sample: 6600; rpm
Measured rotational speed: 125; rpm
